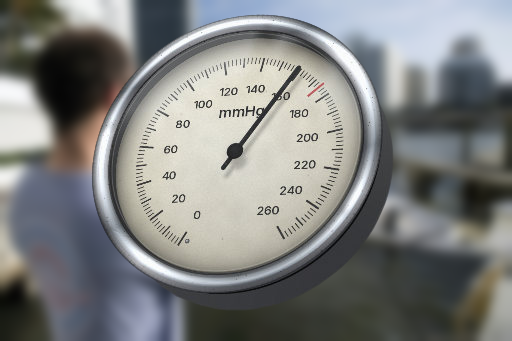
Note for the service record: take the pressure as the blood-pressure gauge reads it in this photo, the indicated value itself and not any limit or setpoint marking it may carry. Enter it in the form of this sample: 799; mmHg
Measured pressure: 160; mmHg
